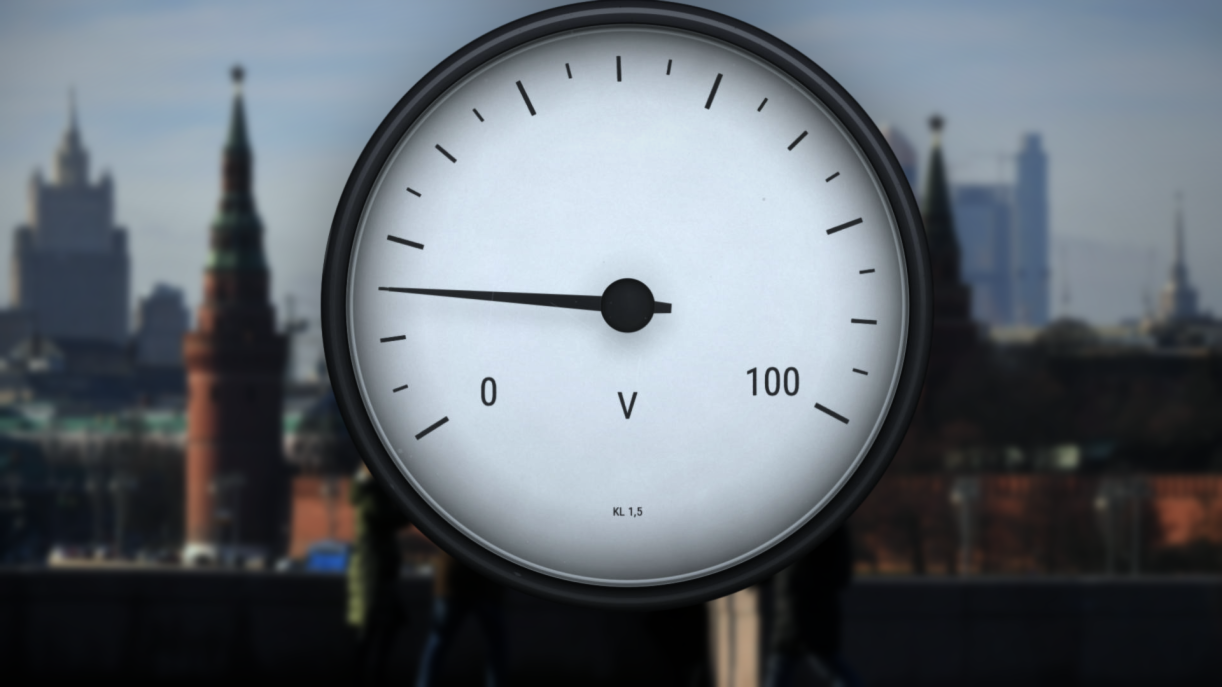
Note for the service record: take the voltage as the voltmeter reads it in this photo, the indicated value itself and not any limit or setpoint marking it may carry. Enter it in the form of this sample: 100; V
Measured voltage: 15; V
